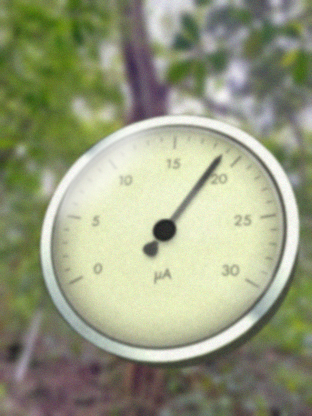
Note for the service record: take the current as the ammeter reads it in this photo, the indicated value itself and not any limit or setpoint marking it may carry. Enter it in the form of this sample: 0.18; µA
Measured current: 19; µA
